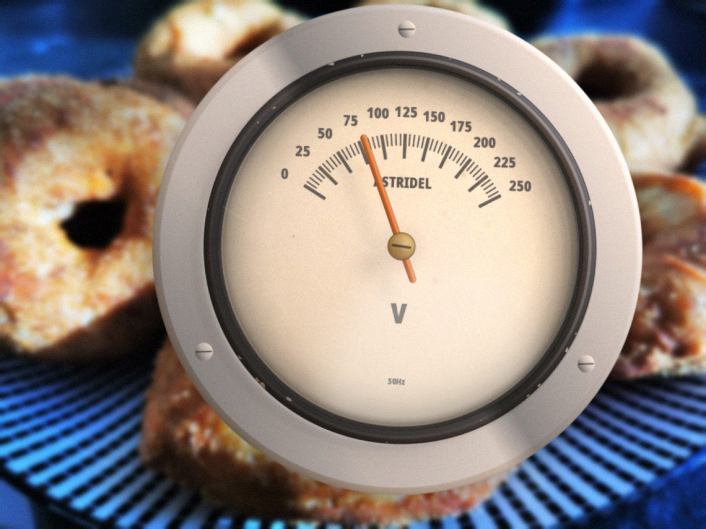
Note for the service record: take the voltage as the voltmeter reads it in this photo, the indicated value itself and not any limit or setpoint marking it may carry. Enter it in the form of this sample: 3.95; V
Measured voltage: 80; V
